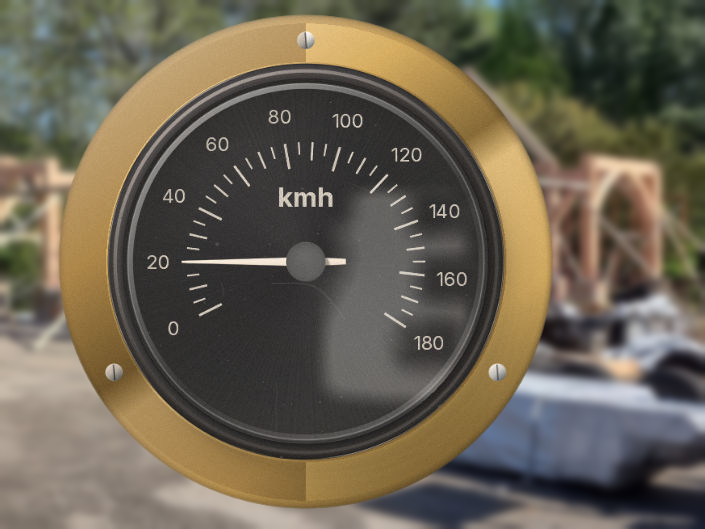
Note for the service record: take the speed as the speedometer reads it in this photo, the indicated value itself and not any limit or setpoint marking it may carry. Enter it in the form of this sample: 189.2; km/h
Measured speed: 20; km/h
